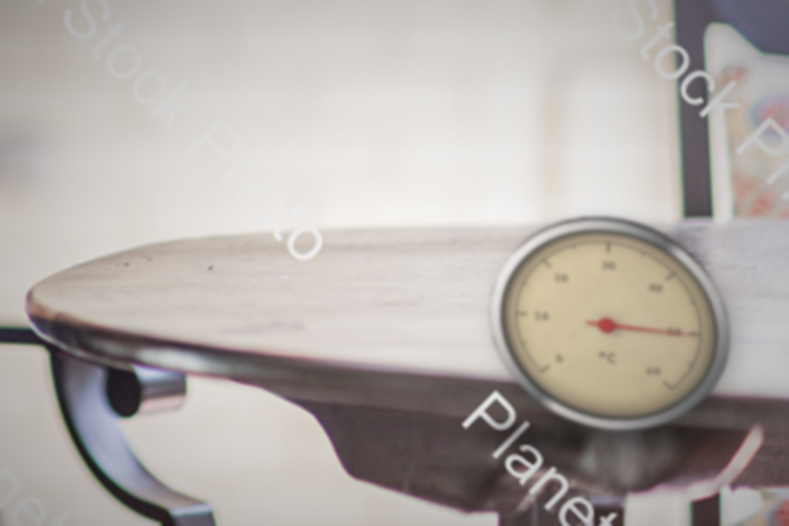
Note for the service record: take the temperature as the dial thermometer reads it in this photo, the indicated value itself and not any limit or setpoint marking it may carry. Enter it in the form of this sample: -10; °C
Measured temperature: 50; °C
